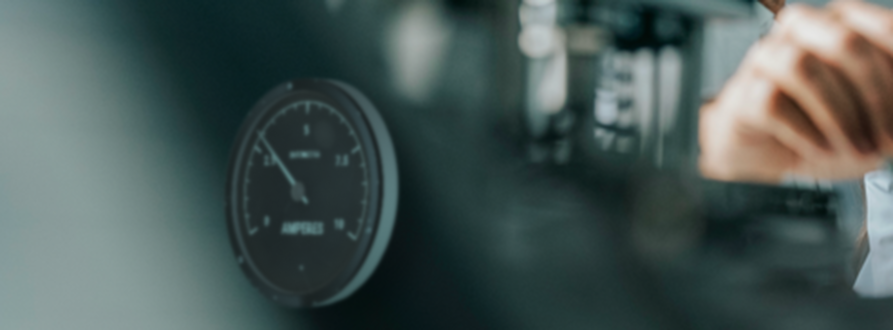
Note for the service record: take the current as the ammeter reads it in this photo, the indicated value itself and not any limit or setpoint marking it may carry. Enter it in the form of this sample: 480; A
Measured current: 3; A
